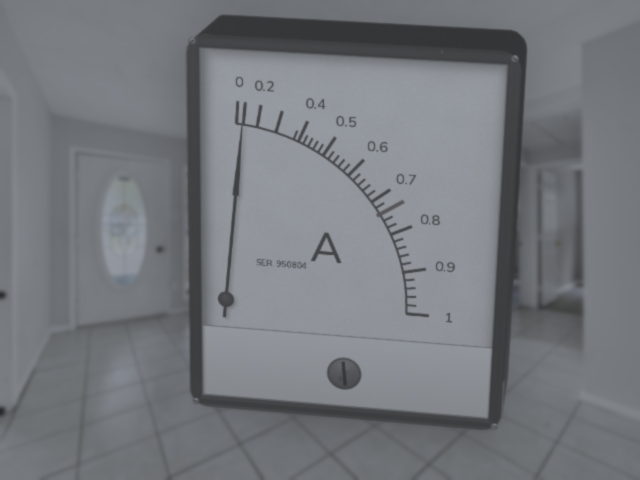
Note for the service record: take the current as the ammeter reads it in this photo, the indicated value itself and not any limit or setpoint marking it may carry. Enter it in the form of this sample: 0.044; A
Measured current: 0.1; A
